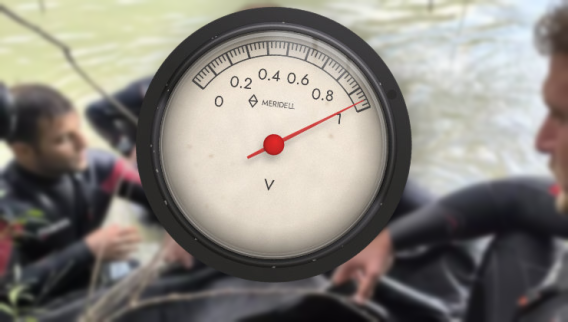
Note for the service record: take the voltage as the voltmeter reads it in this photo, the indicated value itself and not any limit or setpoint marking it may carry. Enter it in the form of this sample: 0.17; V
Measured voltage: 0.96; V
